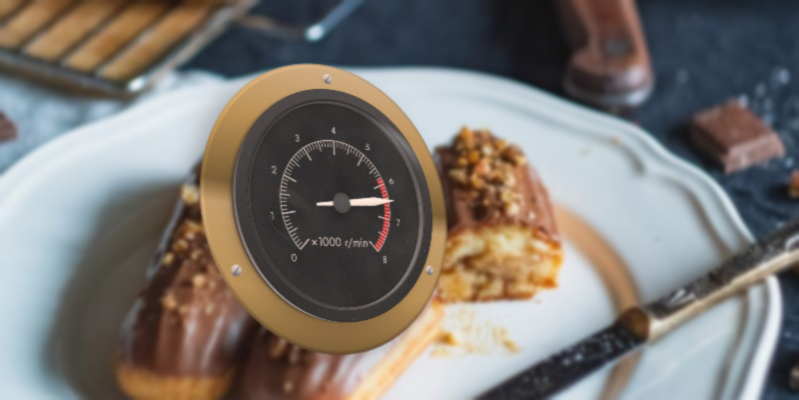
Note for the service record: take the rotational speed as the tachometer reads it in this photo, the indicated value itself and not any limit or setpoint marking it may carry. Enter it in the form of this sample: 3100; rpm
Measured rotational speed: 6500; rpm
